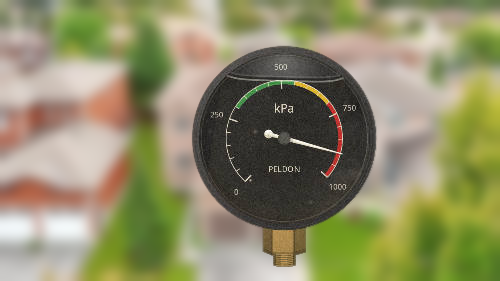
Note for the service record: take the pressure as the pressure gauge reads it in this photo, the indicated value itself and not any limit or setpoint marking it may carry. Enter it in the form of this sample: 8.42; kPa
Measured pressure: 900; kPa
